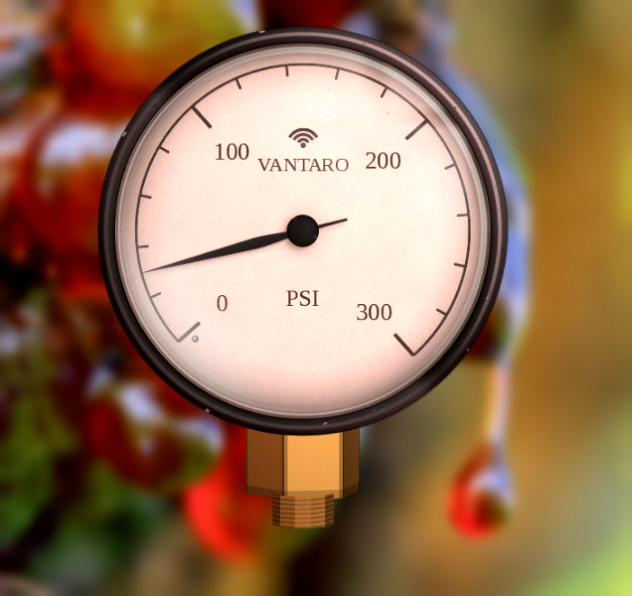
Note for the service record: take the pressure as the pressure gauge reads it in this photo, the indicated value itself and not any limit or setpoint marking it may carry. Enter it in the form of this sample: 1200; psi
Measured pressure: 30; psi
